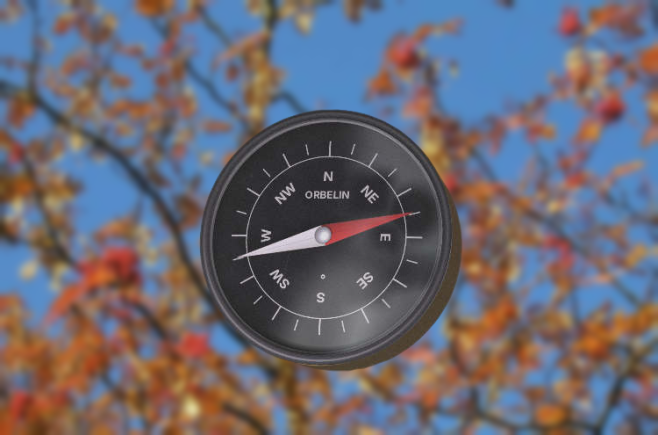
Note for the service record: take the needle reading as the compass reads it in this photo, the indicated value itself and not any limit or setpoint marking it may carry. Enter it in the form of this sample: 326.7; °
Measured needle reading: 75; °
